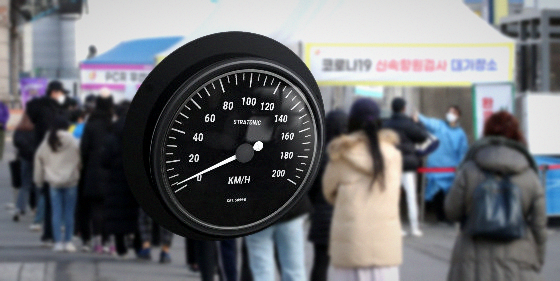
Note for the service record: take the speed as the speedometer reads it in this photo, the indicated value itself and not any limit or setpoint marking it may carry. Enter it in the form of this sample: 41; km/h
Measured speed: 5; km/h
